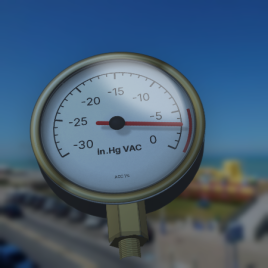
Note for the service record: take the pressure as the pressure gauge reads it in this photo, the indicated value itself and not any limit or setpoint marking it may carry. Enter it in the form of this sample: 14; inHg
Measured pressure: -3; inHg
